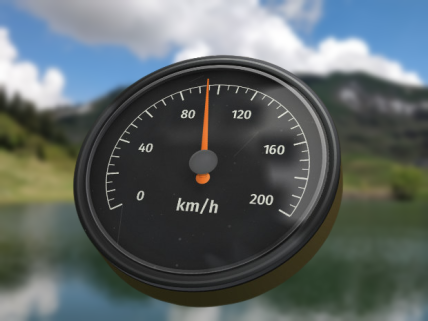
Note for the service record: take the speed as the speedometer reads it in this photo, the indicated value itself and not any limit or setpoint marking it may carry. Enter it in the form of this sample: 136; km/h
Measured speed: 95; km/h
